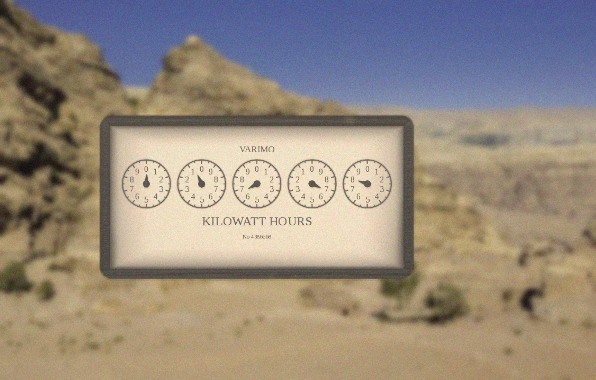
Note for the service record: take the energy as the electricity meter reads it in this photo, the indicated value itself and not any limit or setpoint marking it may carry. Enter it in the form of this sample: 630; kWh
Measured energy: 668; kWh
